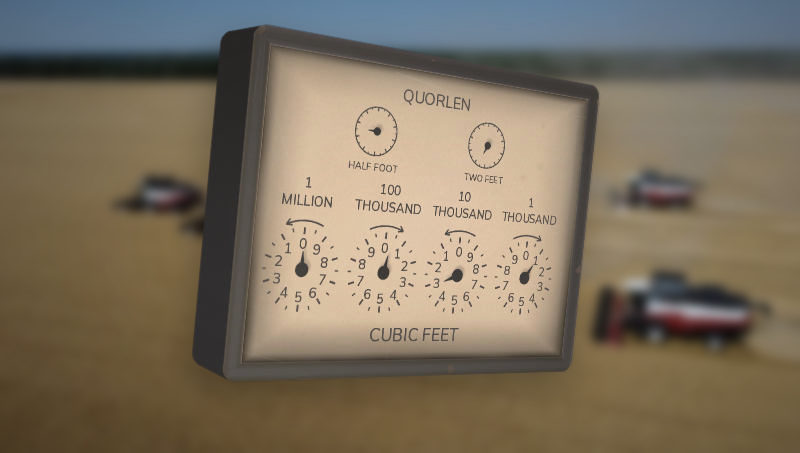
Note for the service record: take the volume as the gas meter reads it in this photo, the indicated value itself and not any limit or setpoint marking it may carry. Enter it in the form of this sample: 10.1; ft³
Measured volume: 3100; ft³
